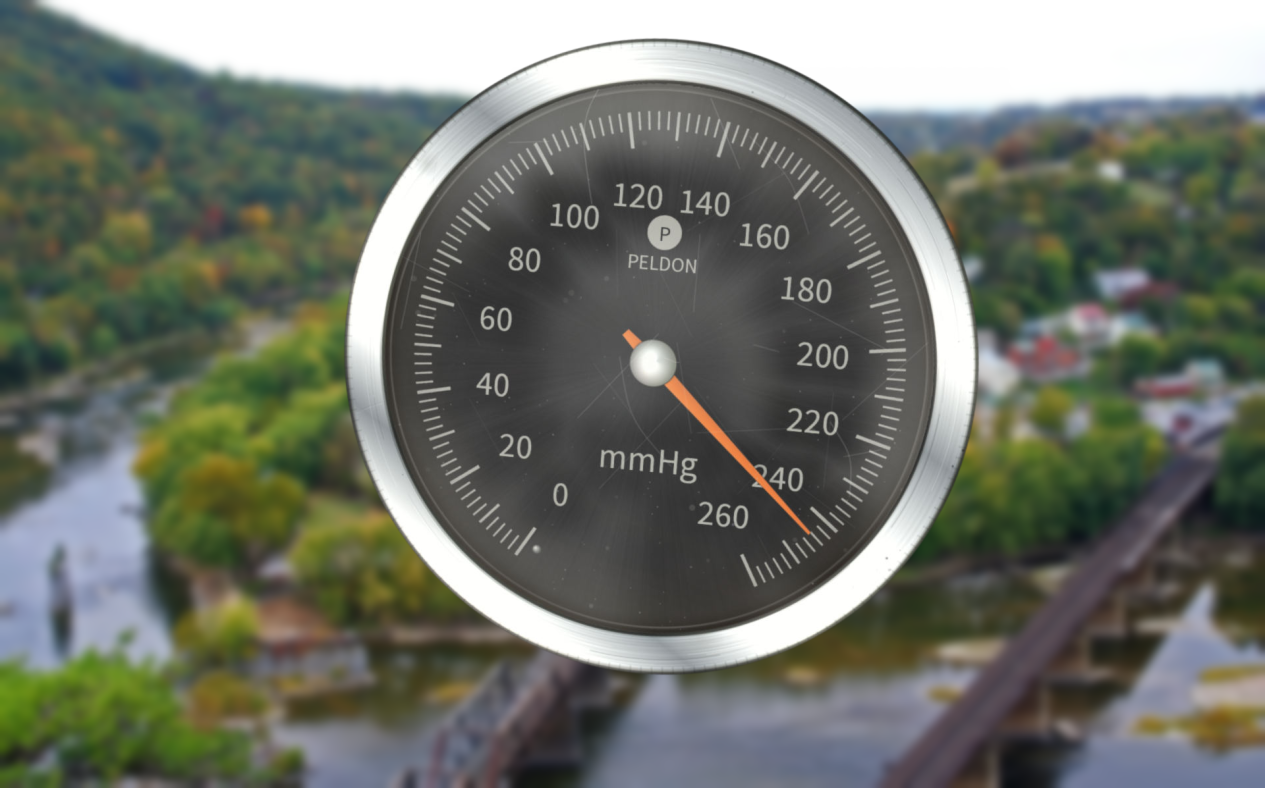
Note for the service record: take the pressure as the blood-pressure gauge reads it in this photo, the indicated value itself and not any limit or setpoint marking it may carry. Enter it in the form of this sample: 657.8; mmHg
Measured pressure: 244; mmHg
